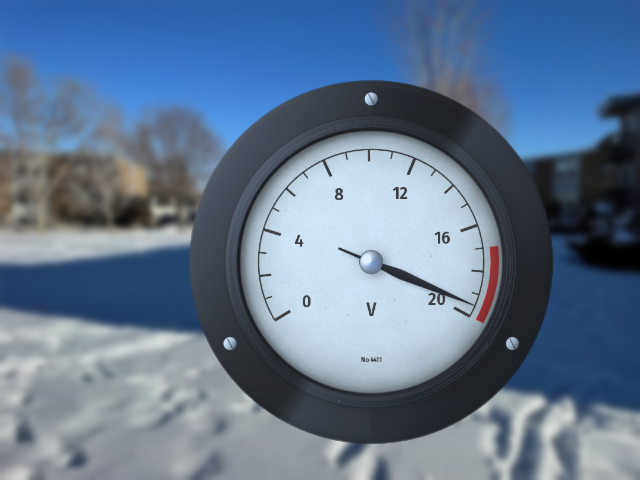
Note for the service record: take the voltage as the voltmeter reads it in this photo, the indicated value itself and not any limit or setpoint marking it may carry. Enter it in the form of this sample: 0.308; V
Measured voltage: 19.5; V
